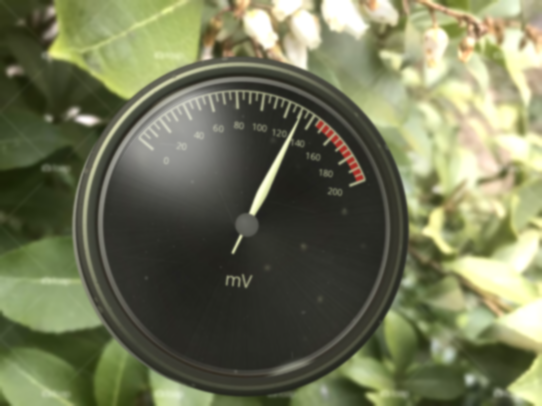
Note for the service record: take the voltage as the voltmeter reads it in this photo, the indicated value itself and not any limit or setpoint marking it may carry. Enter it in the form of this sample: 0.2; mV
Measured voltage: 130; mV
